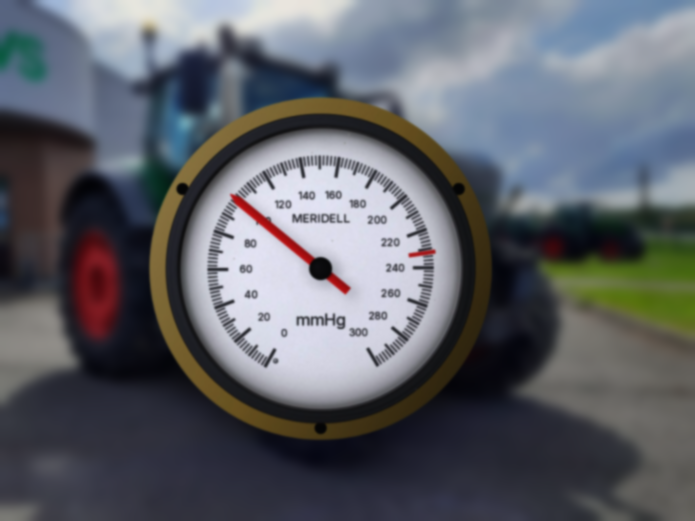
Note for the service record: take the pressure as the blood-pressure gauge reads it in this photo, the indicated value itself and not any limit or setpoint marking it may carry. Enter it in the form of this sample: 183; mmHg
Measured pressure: 100; mmHg
